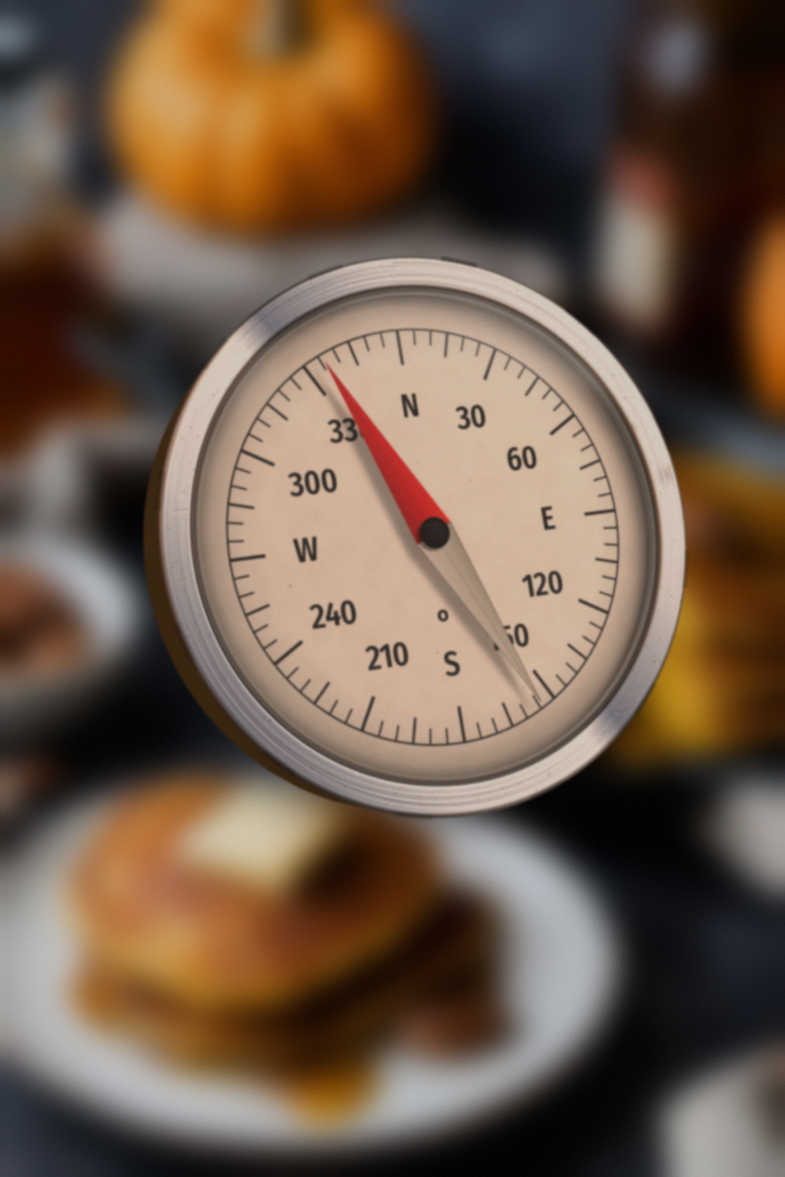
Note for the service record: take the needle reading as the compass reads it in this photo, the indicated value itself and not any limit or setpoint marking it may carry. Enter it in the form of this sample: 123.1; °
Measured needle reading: 335; °
